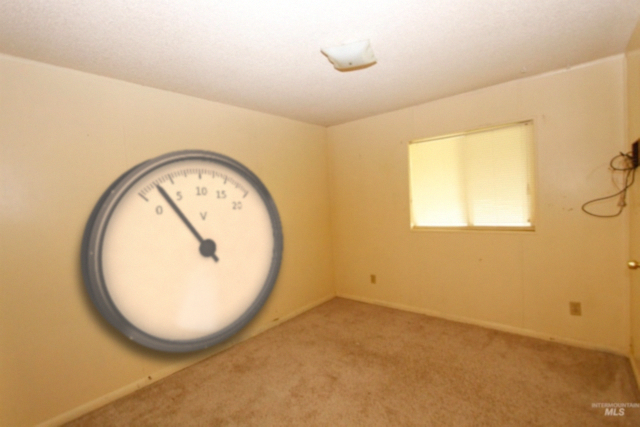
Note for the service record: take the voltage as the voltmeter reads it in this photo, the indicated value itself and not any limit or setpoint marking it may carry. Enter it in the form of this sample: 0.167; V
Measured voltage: 2.5; V
